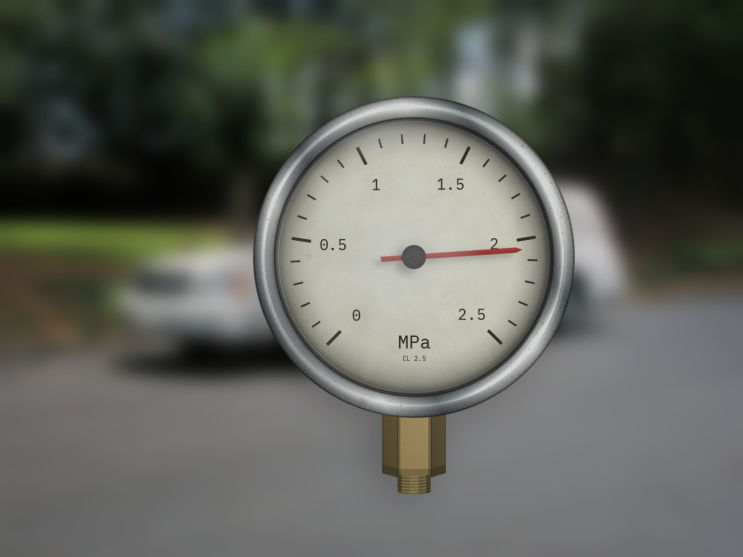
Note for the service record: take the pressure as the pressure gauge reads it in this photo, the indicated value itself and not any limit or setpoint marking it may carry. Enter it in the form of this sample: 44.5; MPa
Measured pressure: 2.05; MPa
